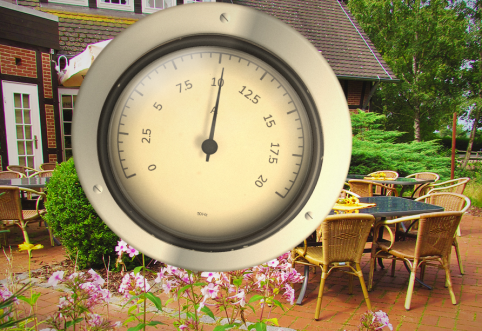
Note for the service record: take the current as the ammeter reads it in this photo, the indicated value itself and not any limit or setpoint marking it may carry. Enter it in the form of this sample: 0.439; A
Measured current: 10.25; A
